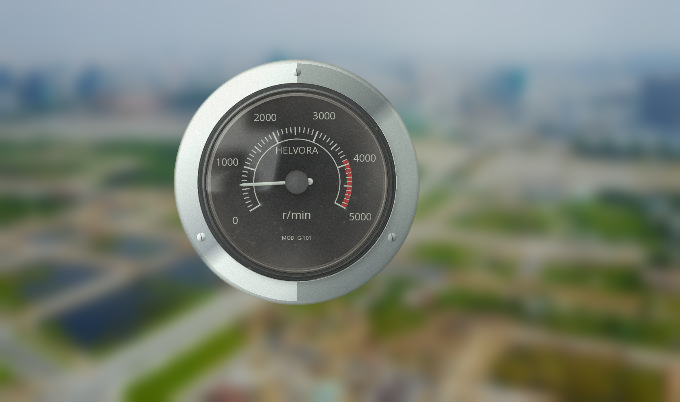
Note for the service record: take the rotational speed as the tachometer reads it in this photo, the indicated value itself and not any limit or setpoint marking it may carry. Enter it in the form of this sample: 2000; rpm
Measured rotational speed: 600; rpm
